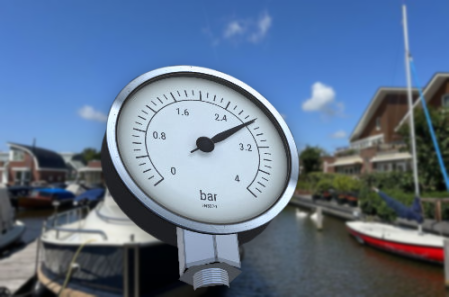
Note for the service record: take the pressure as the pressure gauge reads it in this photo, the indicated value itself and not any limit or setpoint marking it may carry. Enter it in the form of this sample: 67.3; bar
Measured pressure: 2.8; bar
